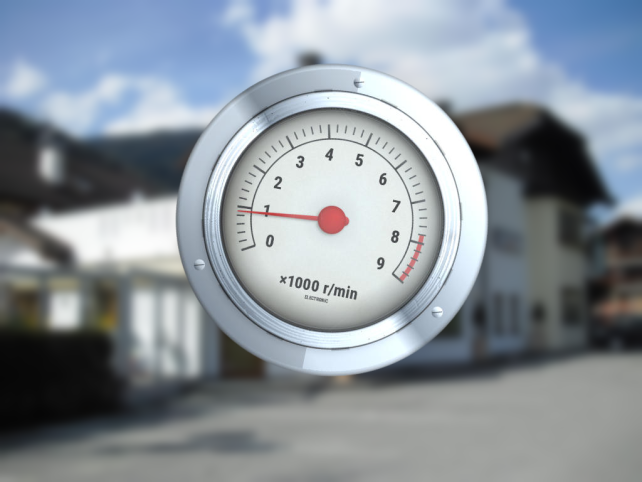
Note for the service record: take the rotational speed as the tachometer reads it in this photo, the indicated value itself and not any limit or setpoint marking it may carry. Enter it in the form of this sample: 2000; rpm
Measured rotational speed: 900; rpm
